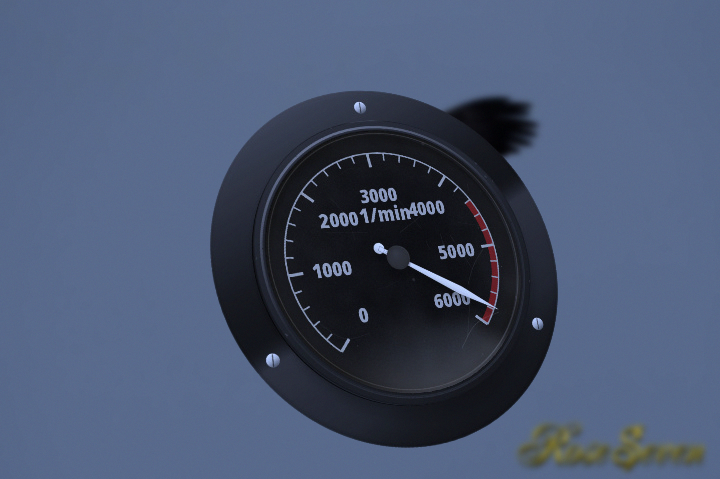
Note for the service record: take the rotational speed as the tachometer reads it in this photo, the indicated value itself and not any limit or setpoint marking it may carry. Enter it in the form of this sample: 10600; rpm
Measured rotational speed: 5800; rpm
